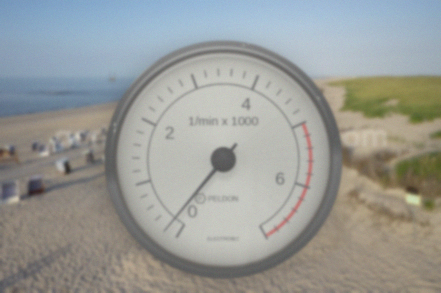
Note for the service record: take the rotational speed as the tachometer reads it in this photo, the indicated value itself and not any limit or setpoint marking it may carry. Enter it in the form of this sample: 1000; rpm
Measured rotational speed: 200; rpm
